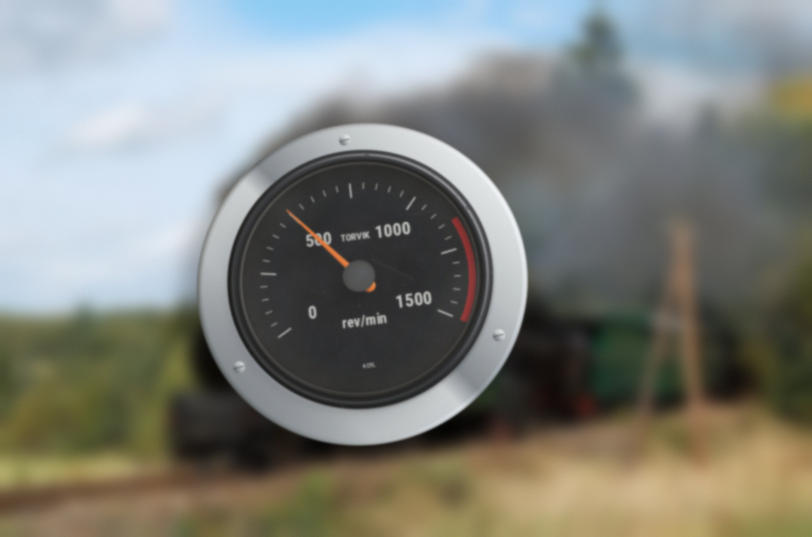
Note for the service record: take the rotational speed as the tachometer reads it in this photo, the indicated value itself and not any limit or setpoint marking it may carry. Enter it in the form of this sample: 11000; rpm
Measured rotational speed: 500; rpm
